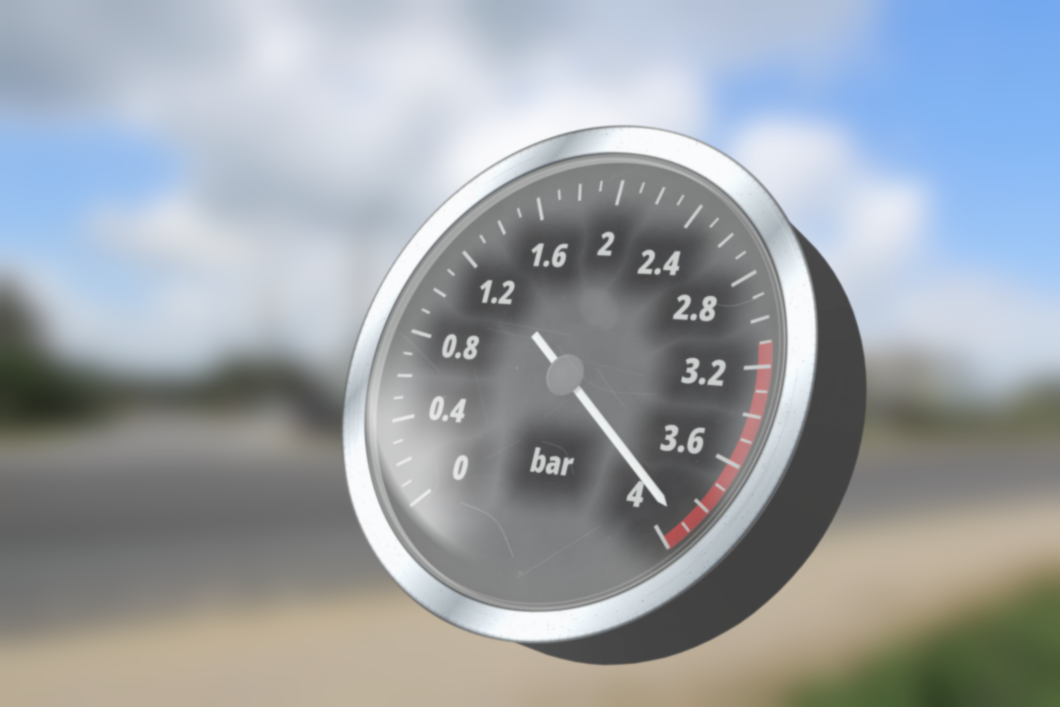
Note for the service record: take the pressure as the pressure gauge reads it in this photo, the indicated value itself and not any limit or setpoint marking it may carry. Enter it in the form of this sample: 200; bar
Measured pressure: 3.9; bar
